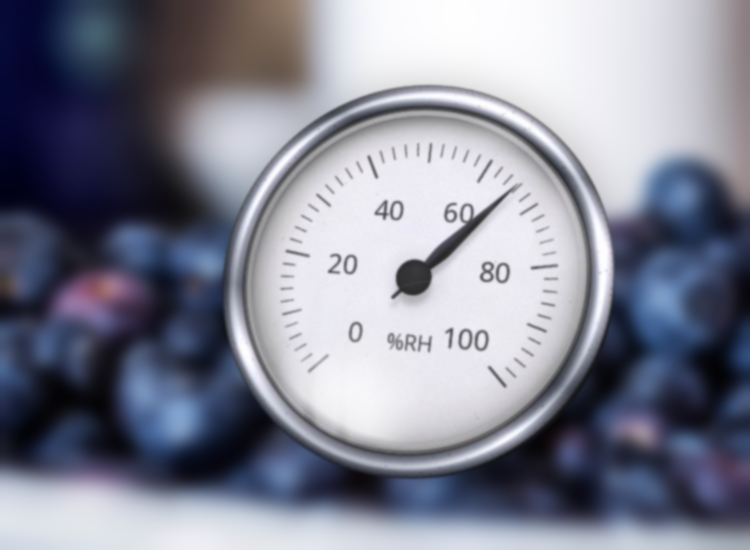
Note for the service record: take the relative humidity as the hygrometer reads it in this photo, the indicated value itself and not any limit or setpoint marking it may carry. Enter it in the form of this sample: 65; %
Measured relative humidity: 66; %
